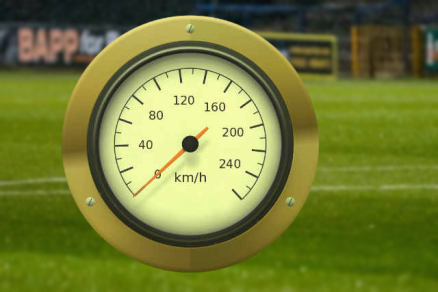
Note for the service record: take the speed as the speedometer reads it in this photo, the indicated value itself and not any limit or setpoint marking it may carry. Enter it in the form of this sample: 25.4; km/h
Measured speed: 0; km/h
